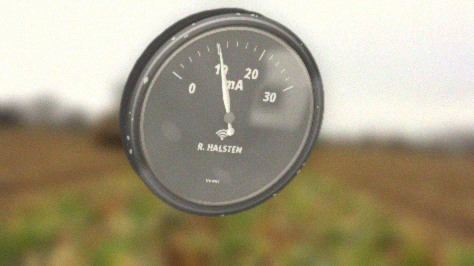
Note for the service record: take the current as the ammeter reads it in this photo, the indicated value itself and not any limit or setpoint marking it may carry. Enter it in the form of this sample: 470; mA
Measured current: 10; mA
